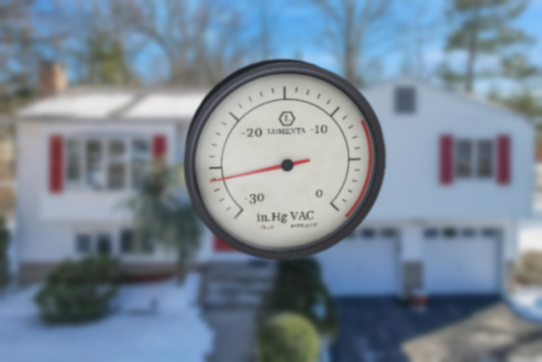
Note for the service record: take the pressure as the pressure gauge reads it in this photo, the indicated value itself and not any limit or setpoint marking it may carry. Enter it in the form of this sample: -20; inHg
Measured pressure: -26; inHg
